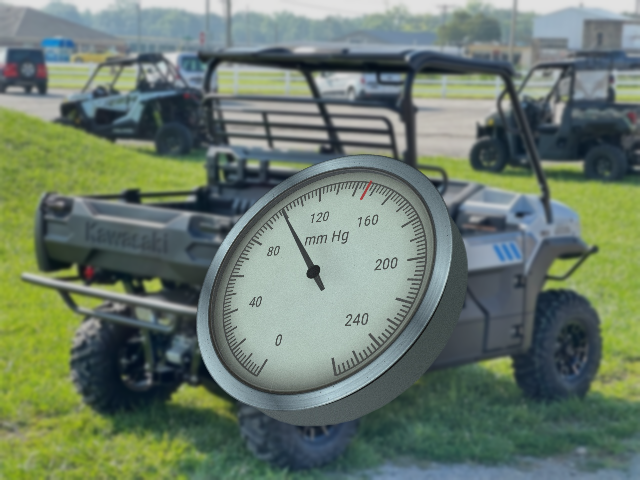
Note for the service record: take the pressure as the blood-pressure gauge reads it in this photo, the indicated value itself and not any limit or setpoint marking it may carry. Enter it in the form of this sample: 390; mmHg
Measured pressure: 100; mmHg
